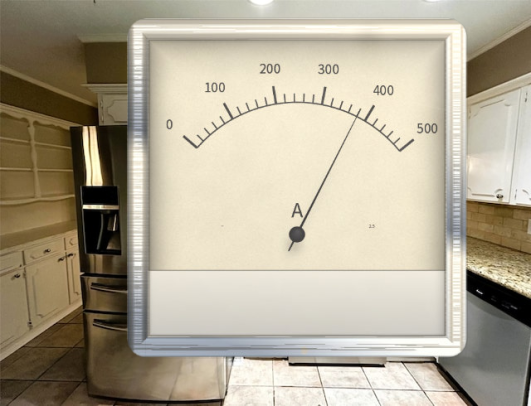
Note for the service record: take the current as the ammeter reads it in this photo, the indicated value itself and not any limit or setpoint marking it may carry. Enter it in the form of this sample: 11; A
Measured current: 380; A
